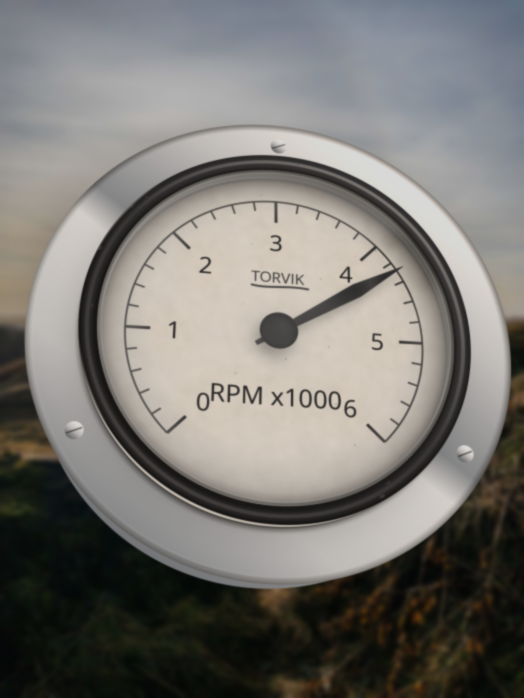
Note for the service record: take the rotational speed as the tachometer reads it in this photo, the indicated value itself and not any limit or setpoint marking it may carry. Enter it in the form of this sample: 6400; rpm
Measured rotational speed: 4300; rpm
